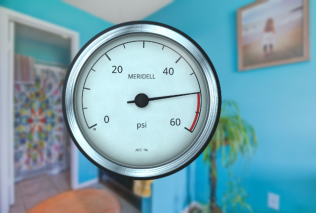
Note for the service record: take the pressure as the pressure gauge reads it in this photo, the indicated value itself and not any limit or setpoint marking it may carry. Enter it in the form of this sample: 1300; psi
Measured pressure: 50; psi
